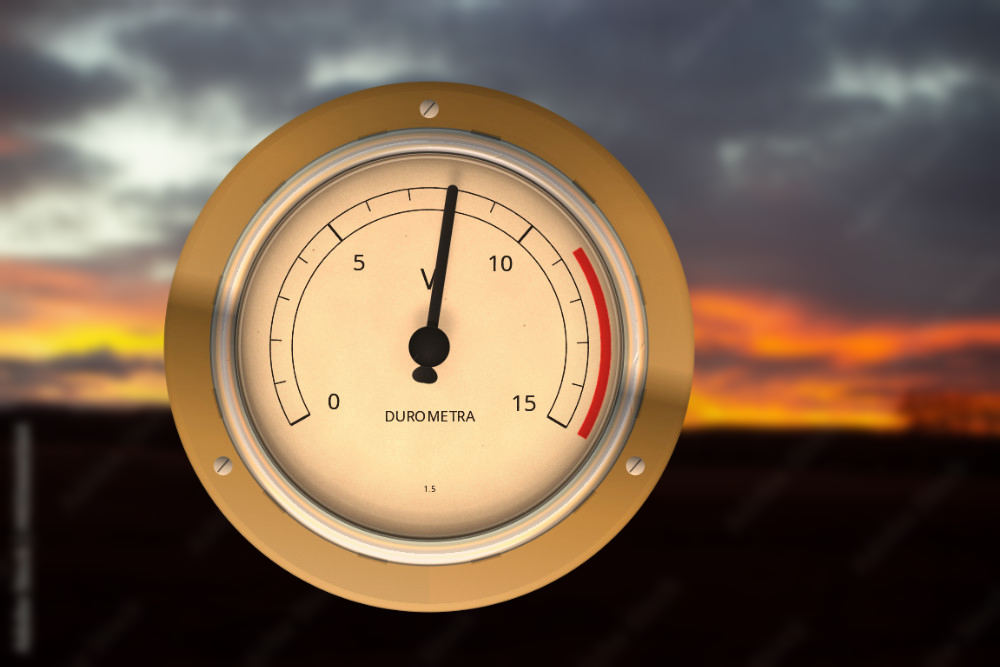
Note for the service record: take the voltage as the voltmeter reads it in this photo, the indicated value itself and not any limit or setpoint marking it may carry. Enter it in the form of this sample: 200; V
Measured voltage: 8; V
